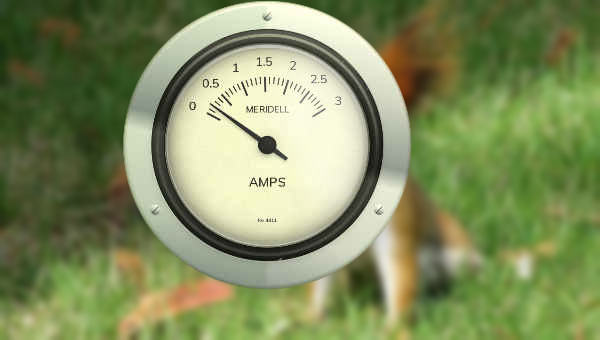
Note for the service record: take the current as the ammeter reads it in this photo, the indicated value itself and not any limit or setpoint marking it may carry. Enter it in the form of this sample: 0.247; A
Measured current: 0.2; A
